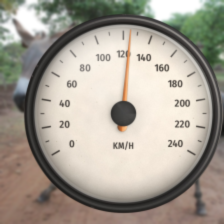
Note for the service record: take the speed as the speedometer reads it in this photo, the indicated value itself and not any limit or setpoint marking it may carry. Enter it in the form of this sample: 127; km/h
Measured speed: 125; km/h
